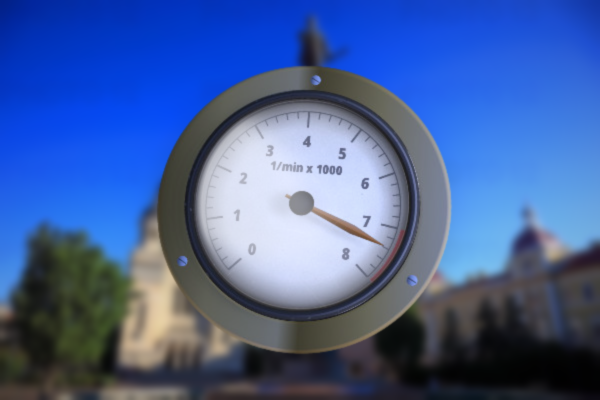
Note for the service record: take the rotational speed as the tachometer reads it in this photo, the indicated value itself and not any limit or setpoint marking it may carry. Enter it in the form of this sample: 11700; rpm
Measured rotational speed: 7400; rpm
